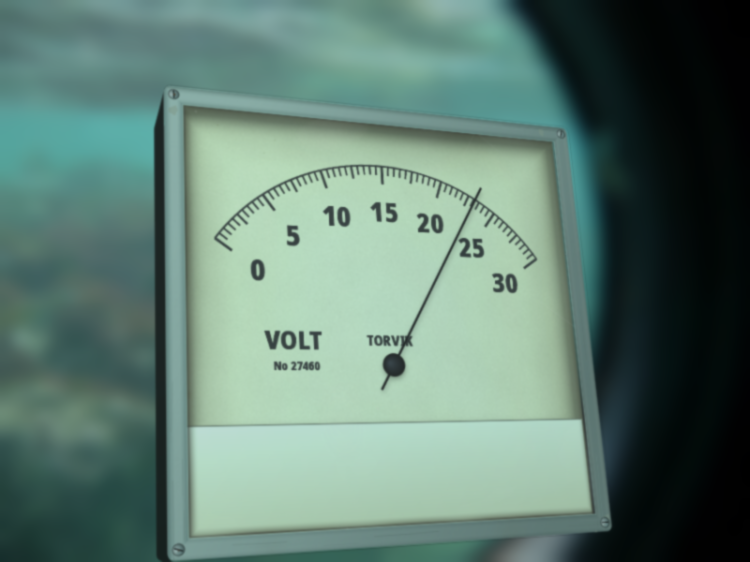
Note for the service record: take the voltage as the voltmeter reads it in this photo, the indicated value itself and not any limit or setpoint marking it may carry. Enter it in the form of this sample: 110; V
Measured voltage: 23; V
